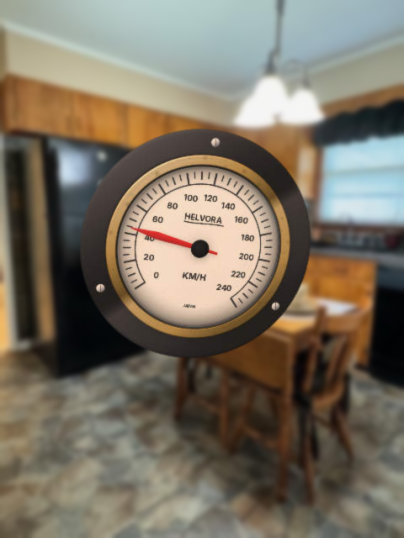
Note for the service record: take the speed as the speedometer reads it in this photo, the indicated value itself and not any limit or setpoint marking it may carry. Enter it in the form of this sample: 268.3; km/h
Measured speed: 45; km/h
